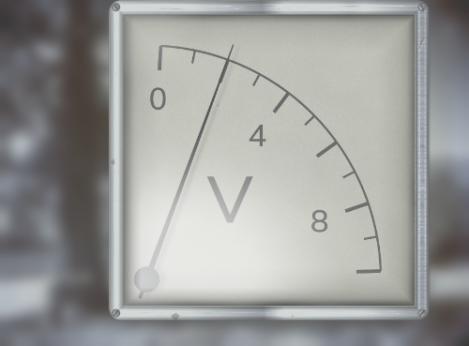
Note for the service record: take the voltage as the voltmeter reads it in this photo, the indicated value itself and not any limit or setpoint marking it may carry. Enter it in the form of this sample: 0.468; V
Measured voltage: 2; V
